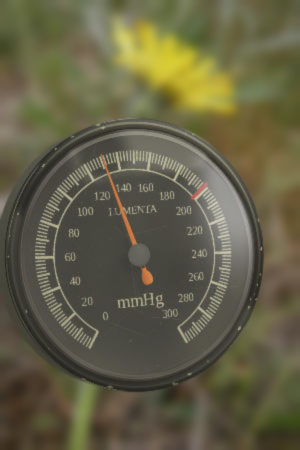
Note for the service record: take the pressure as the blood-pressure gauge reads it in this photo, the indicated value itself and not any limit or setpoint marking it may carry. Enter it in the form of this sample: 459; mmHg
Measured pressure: 130; mmHg
